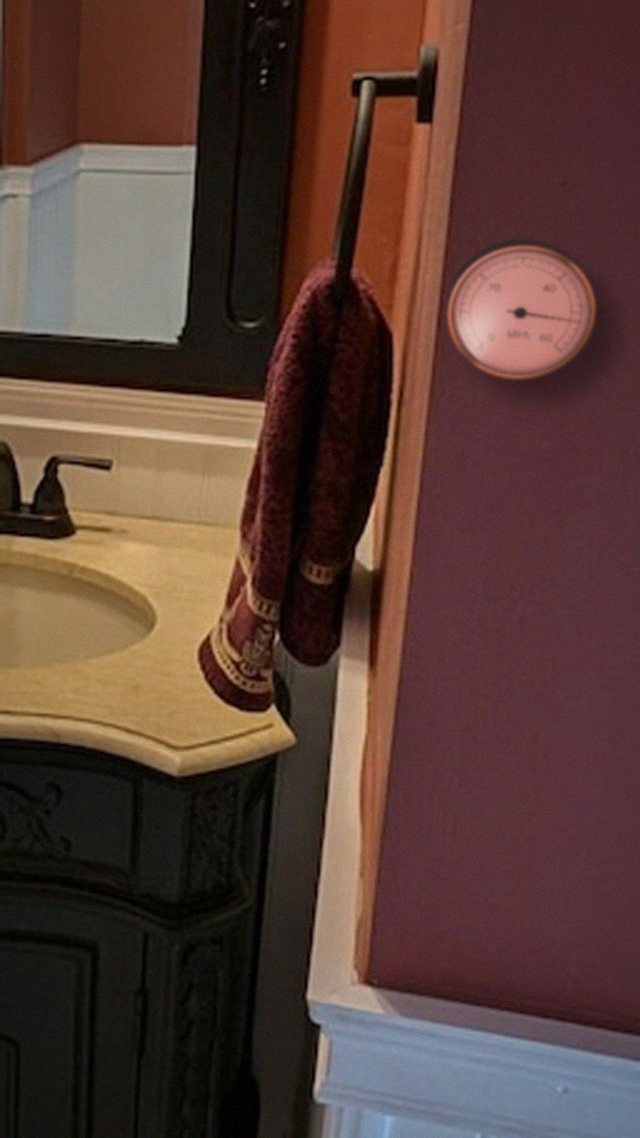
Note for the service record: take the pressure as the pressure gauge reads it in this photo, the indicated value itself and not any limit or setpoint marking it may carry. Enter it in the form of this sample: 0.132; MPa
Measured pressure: 52; MPa
